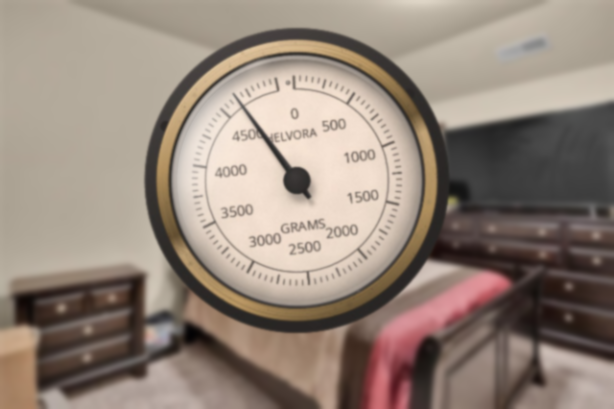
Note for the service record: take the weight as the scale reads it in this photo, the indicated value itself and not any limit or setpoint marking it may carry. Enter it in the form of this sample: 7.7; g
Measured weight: 4650; g
